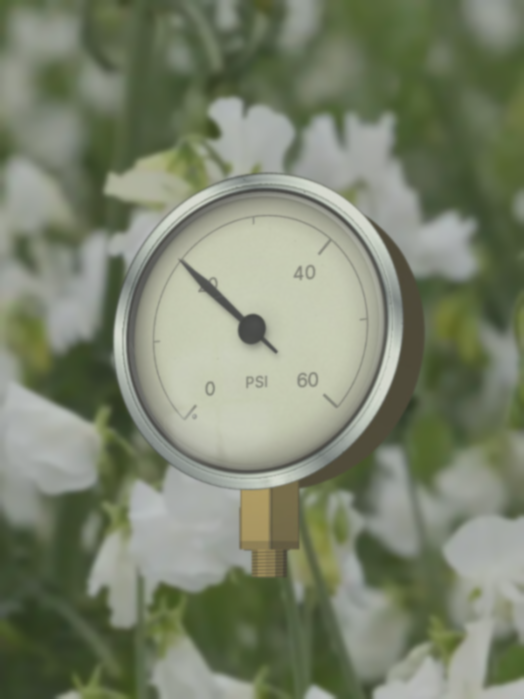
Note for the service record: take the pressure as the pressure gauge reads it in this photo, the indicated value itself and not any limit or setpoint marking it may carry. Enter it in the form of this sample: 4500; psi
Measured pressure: 20; psi
